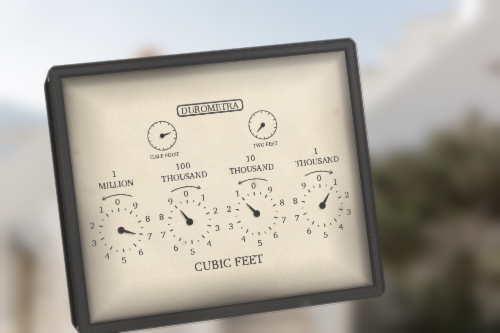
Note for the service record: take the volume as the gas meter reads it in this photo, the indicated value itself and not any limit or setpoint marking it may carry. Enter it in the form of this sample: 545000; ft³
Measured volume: 691100; ft³
